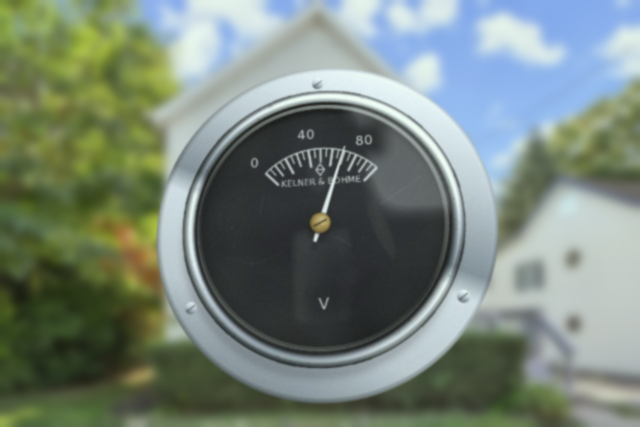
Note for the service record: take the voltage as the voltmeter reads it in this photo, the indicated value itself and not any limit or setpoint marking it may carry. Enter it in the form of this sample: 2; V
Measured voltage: 70; V
